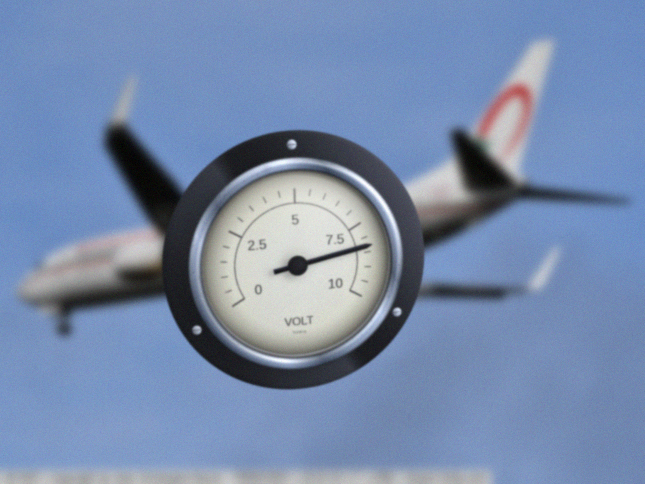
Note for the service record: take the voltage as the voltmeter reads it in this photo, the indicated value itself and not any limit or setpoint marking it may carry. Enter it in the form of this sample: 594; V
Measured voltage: 8.25; V
